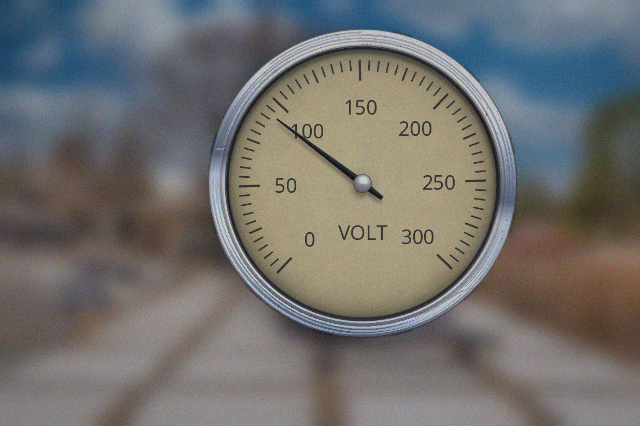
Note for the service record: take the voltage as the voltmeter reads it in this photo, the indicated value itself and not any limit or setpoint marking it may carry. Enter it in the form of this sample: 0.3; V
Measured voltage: 92.5; V
